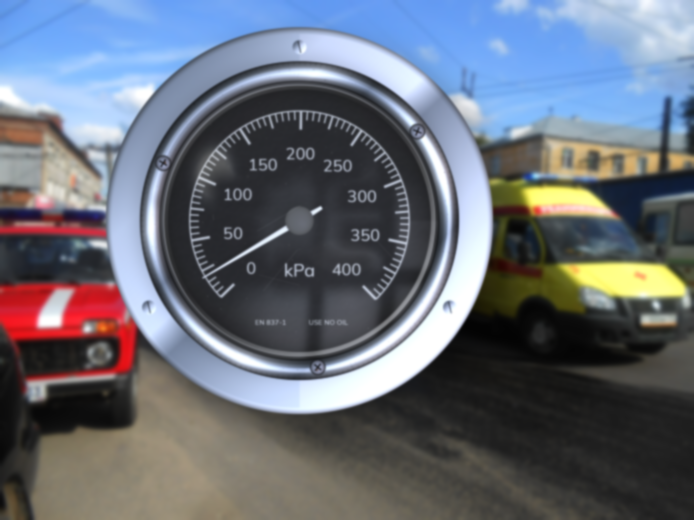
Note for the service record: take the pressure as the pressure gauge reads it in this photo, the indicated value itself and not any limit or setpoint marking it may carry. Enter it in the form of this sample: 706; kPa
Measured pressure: 20; kPa
